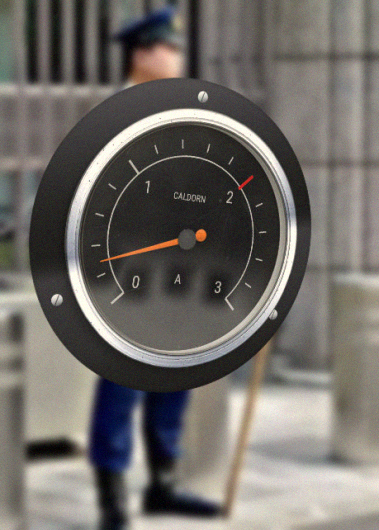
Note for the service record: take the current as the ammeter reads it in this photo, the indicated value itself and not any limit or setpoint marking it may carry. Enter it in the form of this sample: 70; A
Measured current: 0.3; A
